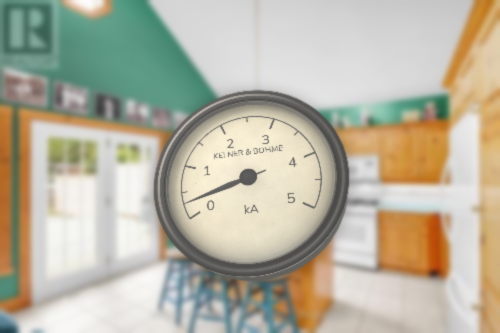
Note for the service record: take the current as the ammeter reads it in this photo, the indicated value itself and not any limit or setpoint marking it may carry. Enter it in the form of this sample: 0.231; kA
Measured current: 0.25; kA
